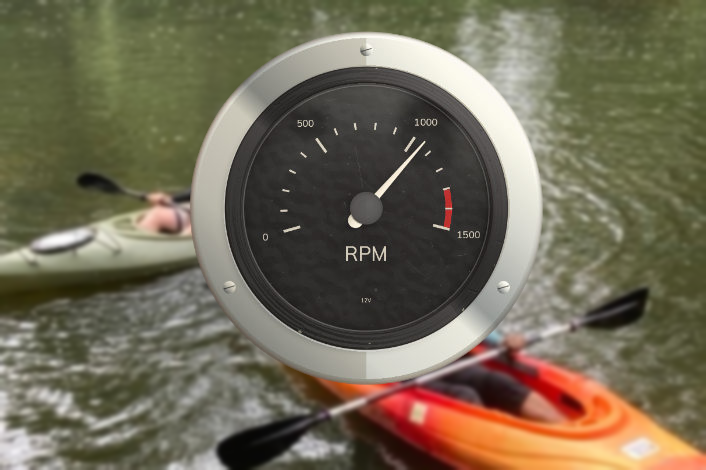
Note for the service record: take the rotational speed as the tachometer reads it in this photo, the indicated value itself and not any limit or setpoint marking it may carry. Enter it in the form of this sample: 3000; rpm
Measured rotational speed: 1050; rpm
